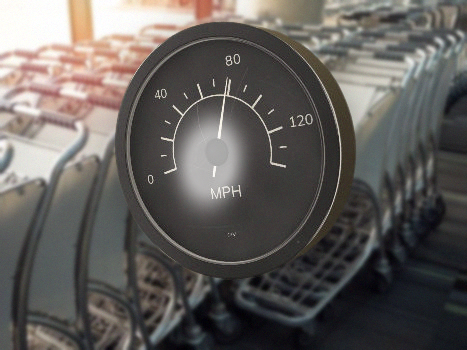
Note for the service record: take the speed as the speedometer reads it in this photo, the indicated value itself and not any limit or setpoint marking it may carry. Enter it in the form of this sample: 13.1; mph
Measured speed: 80; mph
